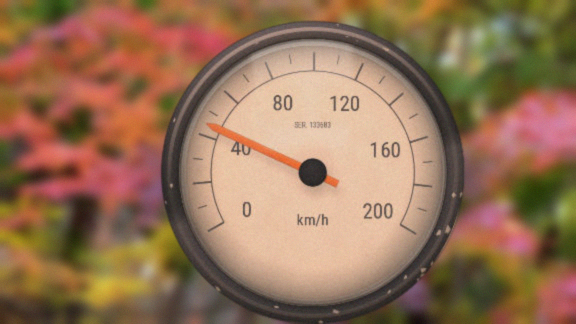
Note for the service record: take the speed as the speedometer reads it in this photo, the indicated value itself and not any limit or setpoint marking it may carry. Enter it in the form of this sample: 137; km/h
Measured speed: 45; km/h
